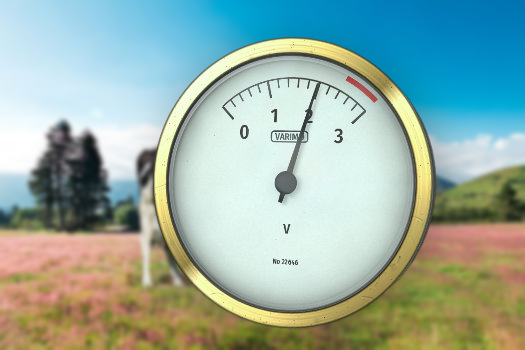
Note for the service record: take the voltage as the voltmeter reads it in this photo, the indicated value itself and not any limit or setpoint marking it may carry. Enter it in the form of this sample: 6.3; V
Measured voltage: 2; V
